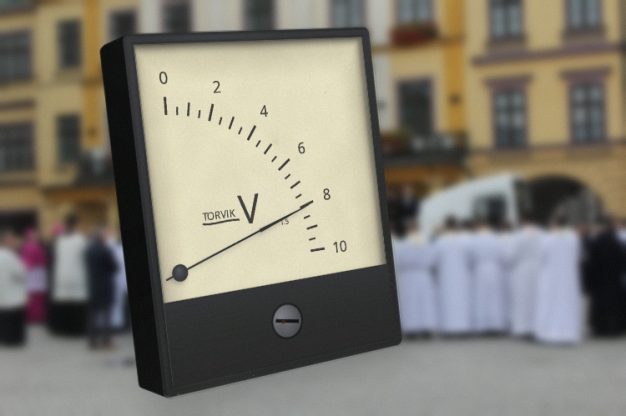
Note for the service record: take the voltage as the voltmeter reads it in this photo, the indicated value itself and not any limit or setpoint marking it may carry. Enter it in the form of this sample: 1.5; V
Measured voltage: 8; V
